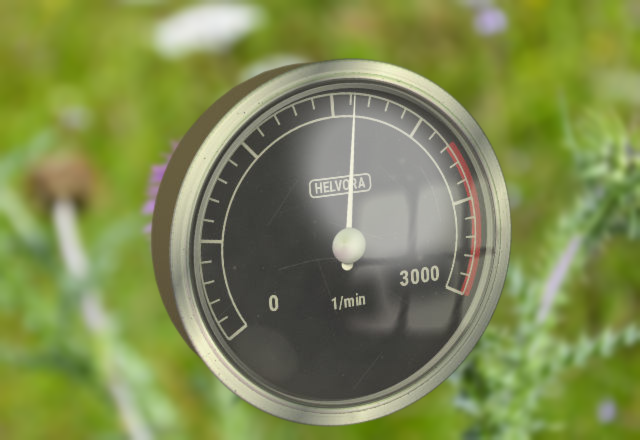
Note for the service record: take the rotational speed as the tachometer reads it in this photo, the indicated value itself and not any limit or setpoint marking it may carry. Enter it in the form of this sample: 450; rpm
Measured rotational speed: 1600; rpm
